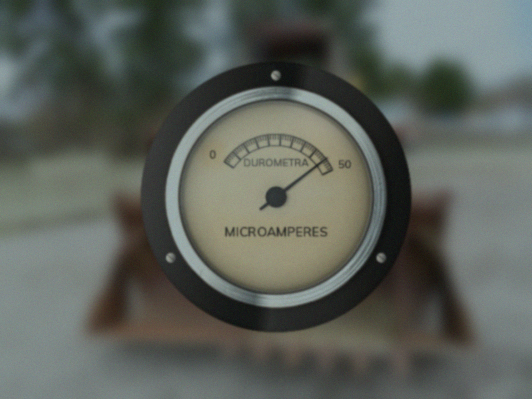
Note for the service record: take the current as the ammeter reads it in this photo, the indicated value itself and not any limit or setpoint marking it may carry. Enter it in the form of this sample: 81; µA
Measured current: 45; µA
